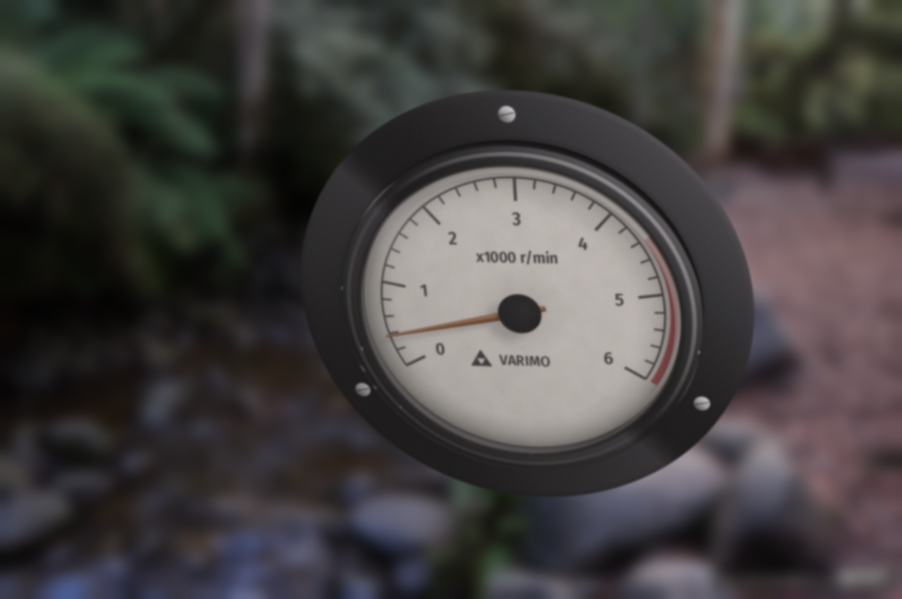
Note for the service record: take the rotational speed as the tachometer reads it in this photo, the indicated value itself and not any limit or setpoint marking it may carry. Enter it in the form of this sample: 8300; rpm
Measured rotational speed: 400; rpm
